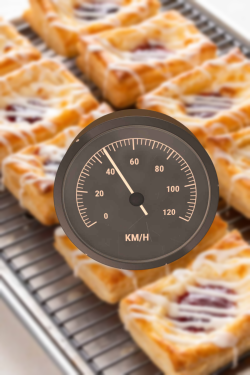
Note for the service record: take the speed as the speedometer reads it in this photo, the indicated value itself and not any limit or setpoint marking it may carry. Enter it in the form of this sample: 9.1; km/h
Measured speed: 46; km/h
